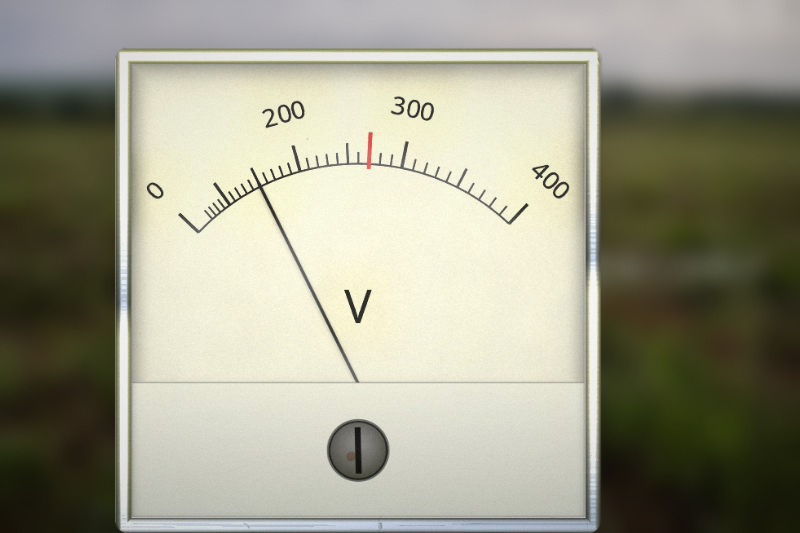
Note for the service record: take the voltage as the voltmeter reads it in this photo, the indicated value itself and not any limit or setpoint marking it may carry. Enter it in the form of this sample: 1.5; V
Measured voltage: 150; V
